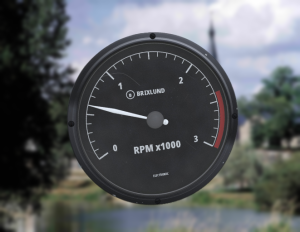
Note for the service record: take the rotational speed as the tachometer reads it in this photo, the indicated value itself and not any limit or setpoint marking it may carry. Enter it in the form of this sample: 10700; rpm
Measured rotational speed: 600; rpm
